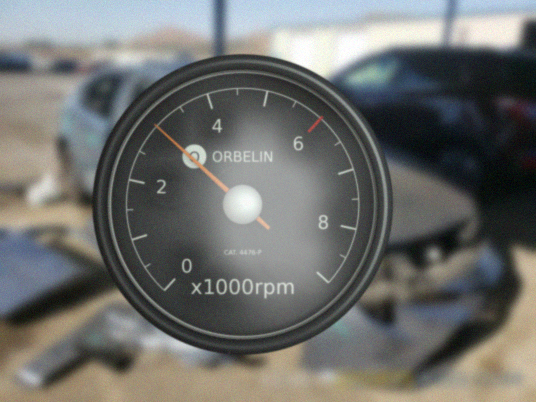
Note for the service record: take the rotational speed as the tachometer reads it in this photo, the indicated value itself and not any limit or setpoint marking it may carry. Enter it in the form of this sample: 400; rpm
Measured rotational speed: 3000; rpm
